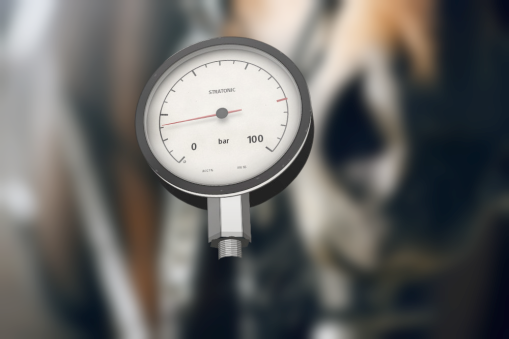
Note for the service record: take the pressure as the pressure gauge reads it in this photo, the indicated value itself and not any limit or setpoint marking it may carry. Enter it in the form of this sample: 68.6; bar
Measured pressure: 15; bar
